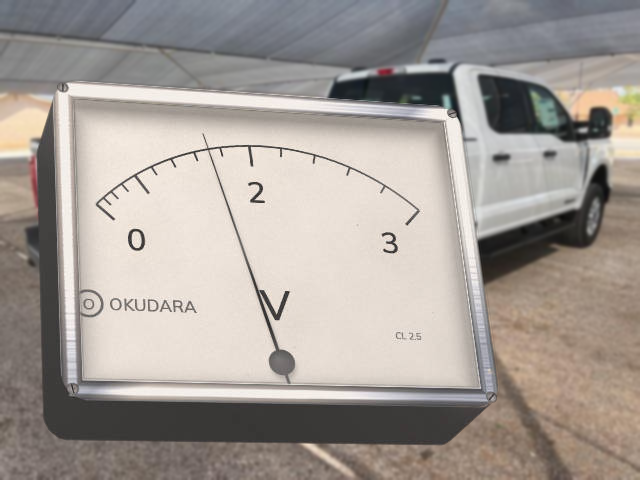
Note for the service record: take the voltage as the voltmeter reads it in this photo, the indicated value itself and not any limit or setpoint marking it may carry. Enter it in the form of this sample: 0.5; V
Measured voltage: 1.7; V
